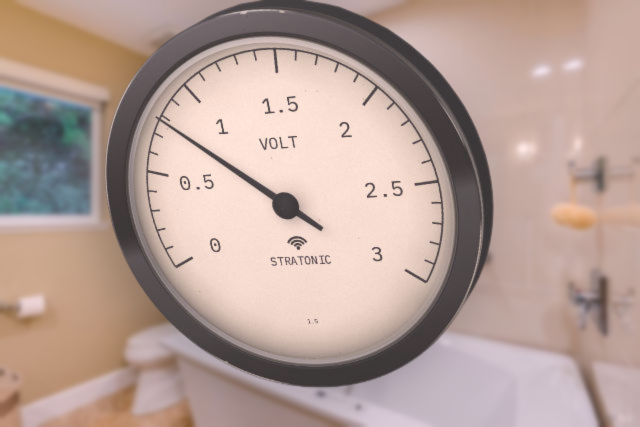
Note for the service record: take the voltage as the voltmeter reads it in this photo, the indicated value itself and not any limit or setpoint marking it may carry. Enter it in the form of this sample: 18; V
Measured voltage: 0.8; V
